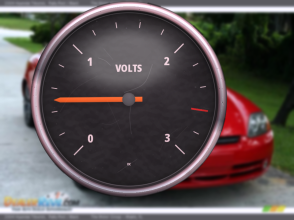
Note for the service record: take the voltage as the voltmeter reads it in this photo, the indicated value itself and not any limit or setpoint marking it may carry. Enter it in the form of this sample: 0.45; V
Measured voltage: 0.5; V
